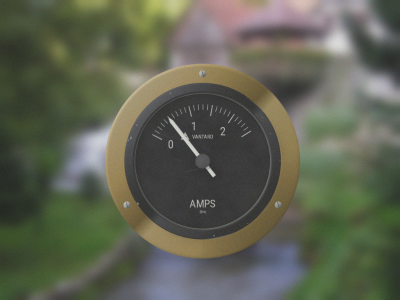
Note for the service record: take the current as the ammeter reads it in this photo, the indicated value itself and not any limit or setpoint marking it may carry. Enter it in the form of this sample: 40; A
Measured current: 0.5; A
